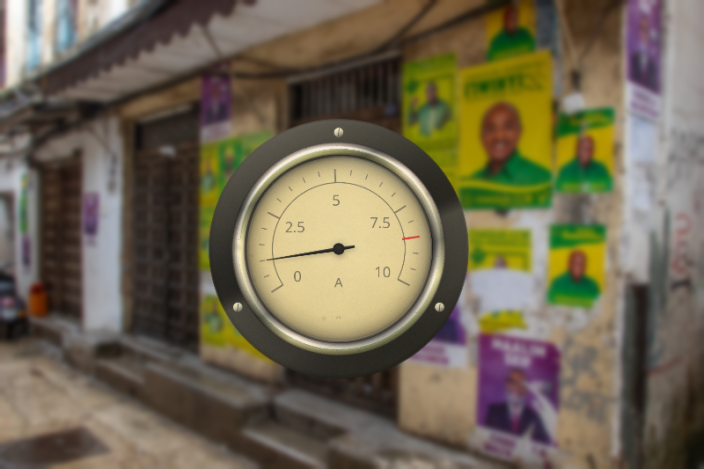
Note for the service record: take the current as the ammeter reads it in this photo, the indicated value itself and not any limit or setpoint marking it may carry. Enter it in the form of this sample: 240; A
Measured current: 1; A
